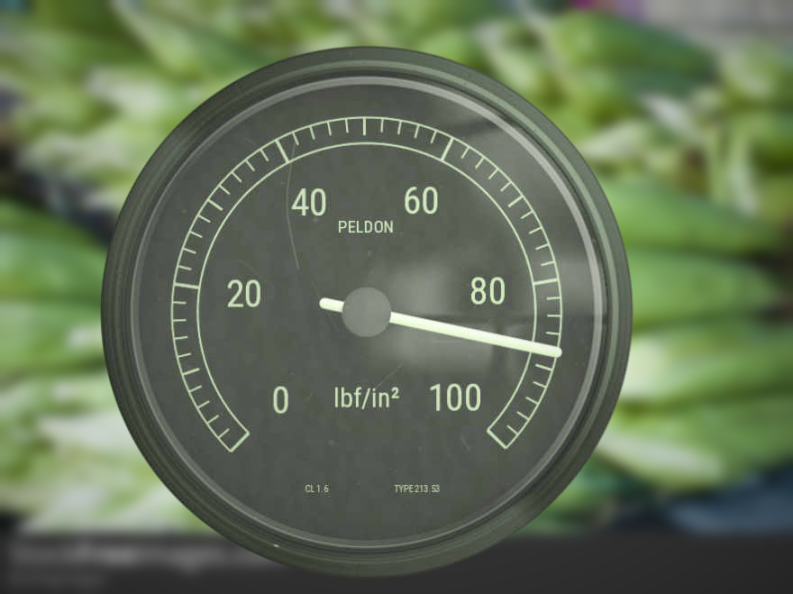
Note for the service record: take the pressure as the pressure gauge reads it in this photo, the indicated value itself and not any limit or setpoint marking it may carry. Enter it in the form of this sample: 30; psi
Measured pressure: 88; psi
